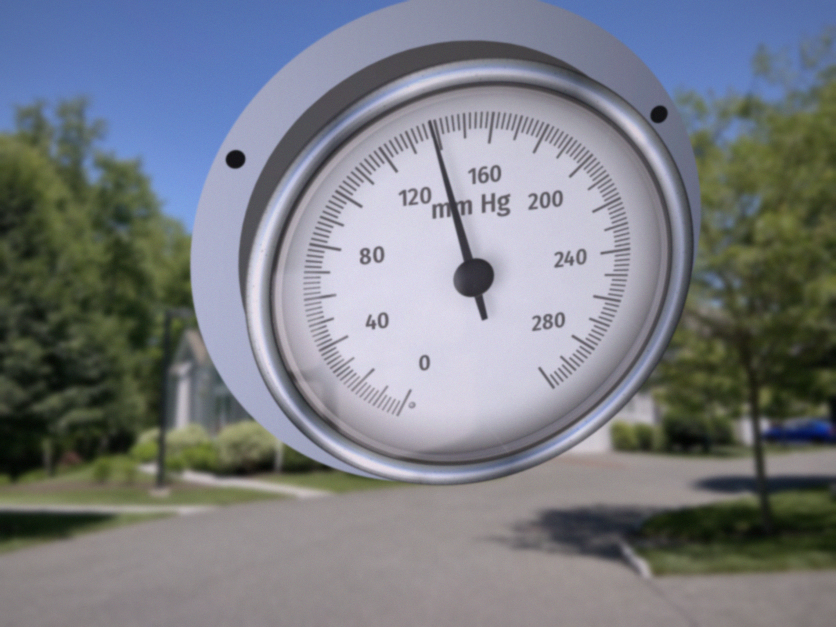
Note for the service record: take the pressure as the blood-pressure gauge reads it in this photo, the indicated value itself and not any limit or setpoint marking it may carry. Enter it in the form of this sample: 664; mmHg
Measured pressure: 138; mmHg
